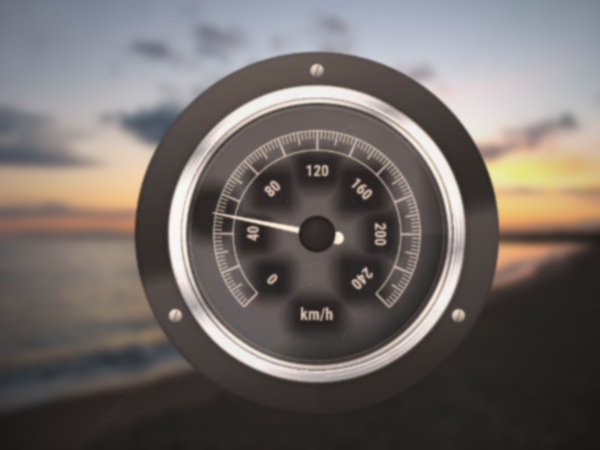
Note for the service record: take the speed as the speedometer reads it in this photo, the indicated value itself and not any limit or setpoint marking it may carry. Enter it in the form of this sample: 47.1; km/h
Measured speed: 50; km/h
